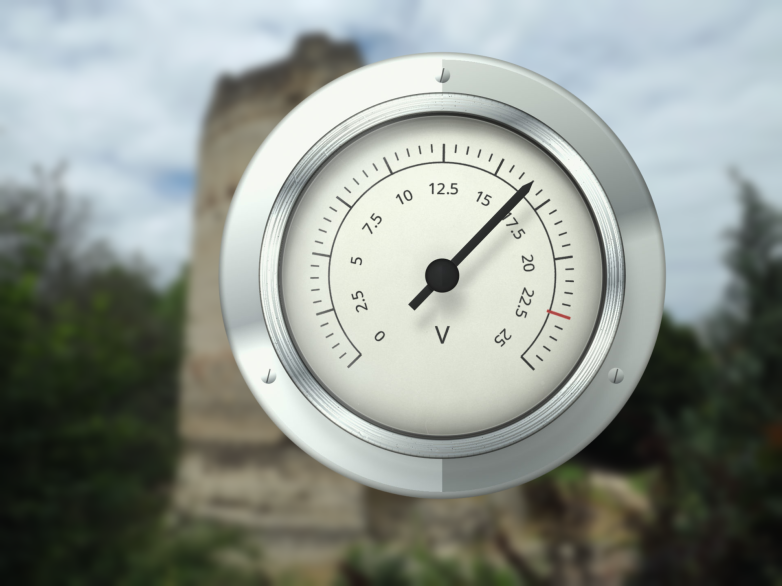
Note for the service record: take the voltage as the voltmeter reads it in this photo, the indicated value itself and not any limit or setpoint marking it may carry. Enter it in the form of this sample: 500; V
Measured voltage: 16.5; V
